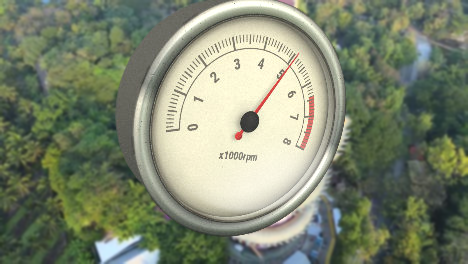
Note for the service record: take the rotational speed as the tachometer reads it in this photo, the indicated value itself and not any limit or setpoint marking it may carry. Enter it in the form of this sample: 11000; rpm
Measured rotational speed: 5000; rpm
